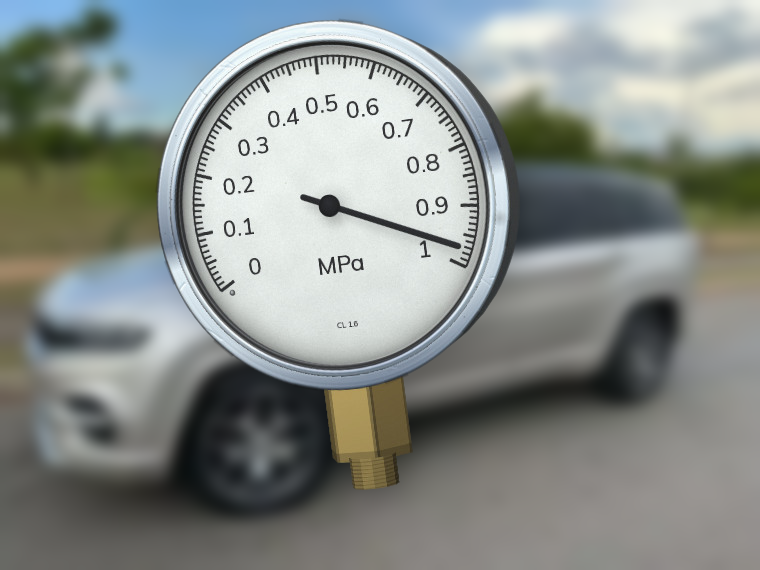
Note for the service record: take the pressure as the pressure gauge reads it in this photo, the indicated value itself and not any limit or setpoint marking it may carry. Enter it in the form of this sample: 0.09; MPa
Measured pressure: 0.97; MPa
